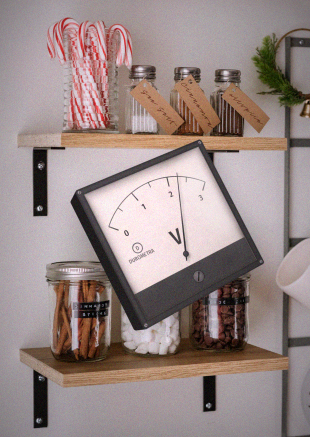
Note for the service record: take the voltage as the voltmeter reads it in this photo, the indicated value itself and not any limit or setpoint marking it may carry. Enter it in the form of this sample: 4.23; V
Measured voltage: 2.25; V
